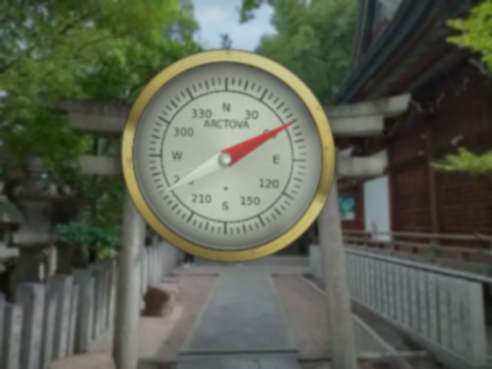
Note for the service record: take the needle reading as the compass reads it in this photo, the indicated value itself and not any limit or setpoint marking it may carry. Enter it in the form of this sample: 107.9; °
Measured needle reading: 60; °
